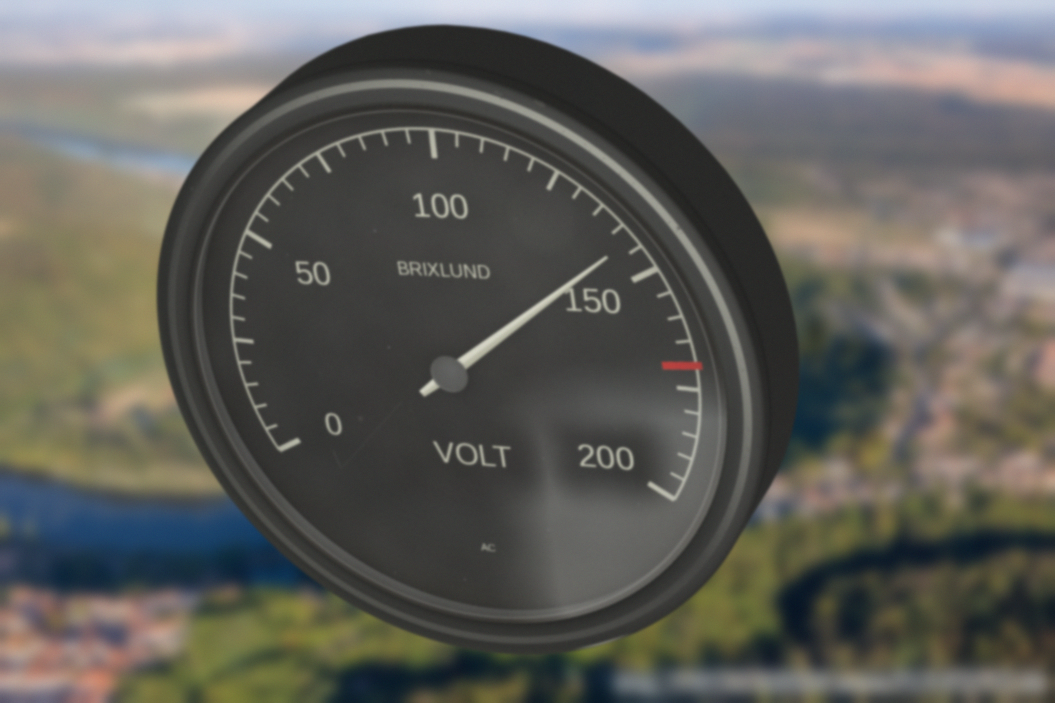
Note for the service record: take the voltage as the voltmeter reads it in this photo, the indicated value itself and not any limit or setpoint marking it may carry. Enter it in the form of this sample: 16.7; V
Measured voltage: 142.5; V
